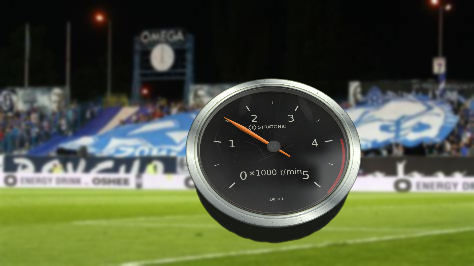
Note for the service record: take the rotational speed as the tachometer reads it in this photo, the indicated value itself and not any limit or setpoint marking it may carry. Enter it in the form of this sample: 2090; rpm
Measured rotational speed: 1500; rpm
